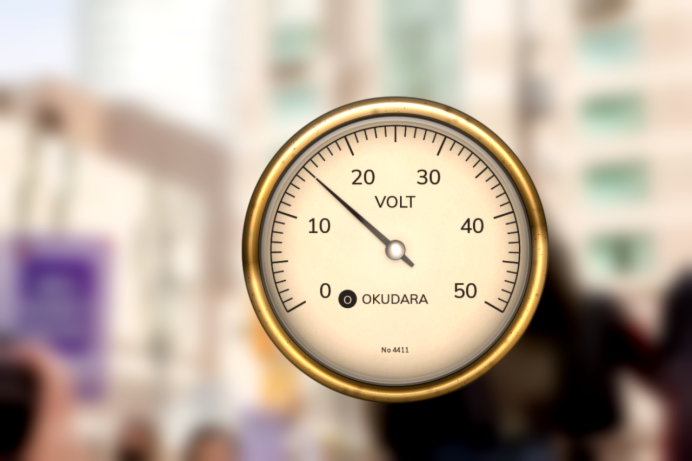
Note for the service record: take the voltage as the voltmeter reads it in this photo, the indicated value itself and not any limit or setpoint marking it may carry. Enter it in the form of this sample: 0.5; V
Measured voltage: 15; V
